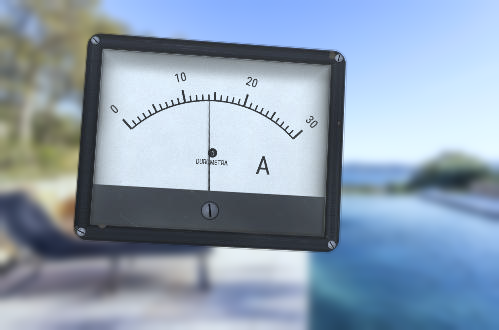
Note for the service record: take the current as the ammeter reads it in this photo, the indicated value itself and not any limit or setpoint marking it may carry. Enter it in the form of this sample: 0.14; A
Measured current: 14; A
